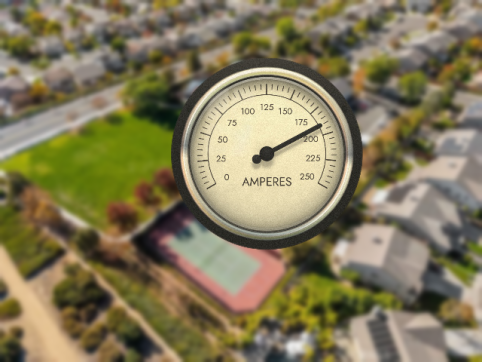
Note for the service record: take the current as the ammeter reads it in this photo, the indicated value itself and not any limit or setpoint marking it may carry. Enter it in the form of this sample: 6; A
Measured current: 190; A
